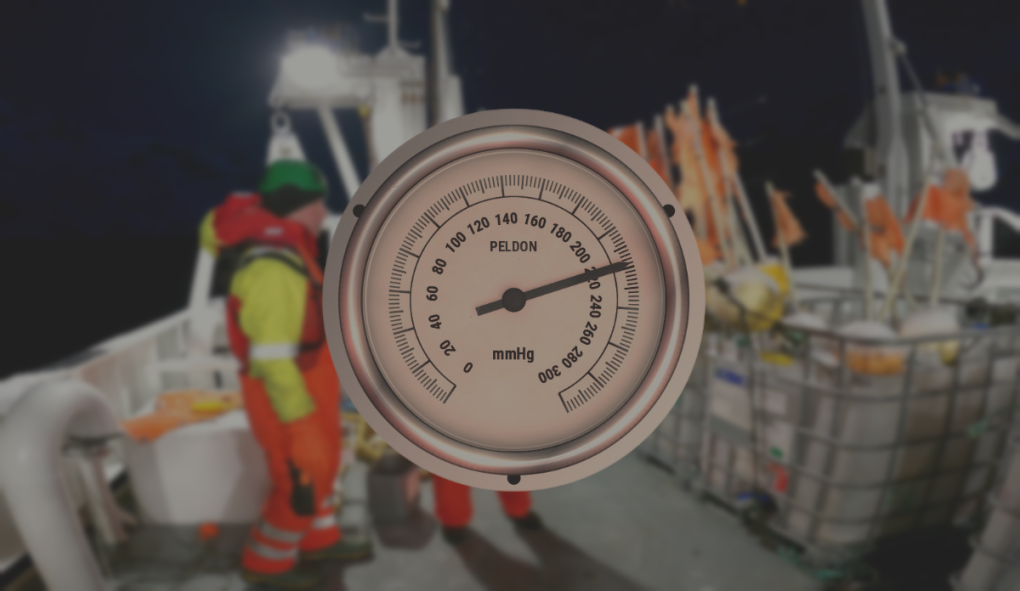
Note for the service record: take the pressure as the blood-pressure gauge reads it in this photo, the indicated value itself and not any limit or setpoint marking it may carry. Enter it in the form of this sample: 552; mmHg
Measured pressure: 218; mmHg
